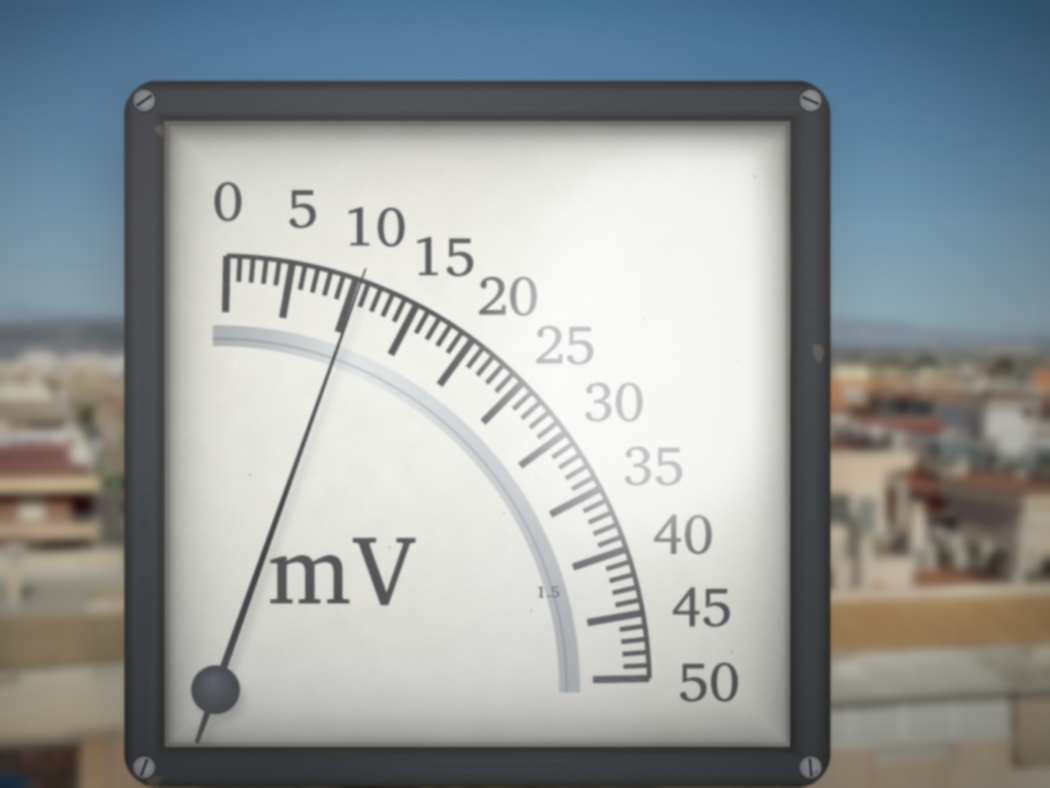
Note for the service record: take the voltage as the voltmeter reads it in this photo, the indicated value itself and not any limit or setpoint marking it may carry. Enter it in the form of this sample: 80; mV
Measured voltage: 10.5; mV
